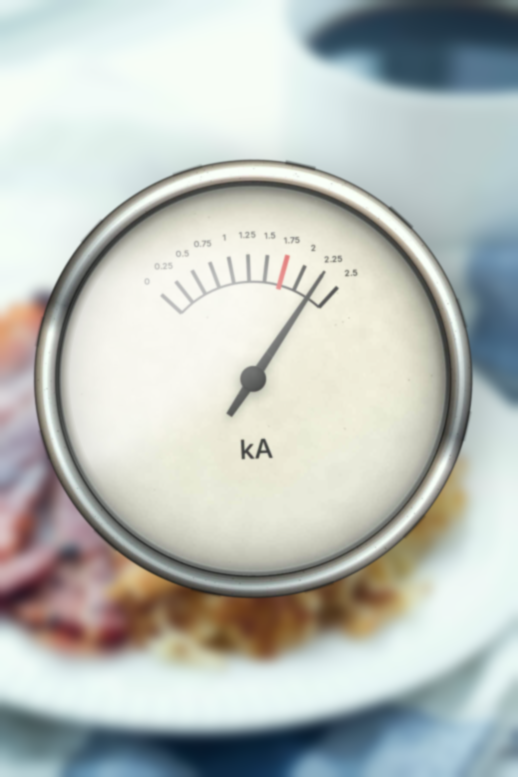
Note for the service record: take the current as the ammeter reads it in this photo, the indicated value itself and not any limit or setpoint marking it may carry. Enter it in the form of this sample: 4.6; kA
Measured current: 2.25; kA
